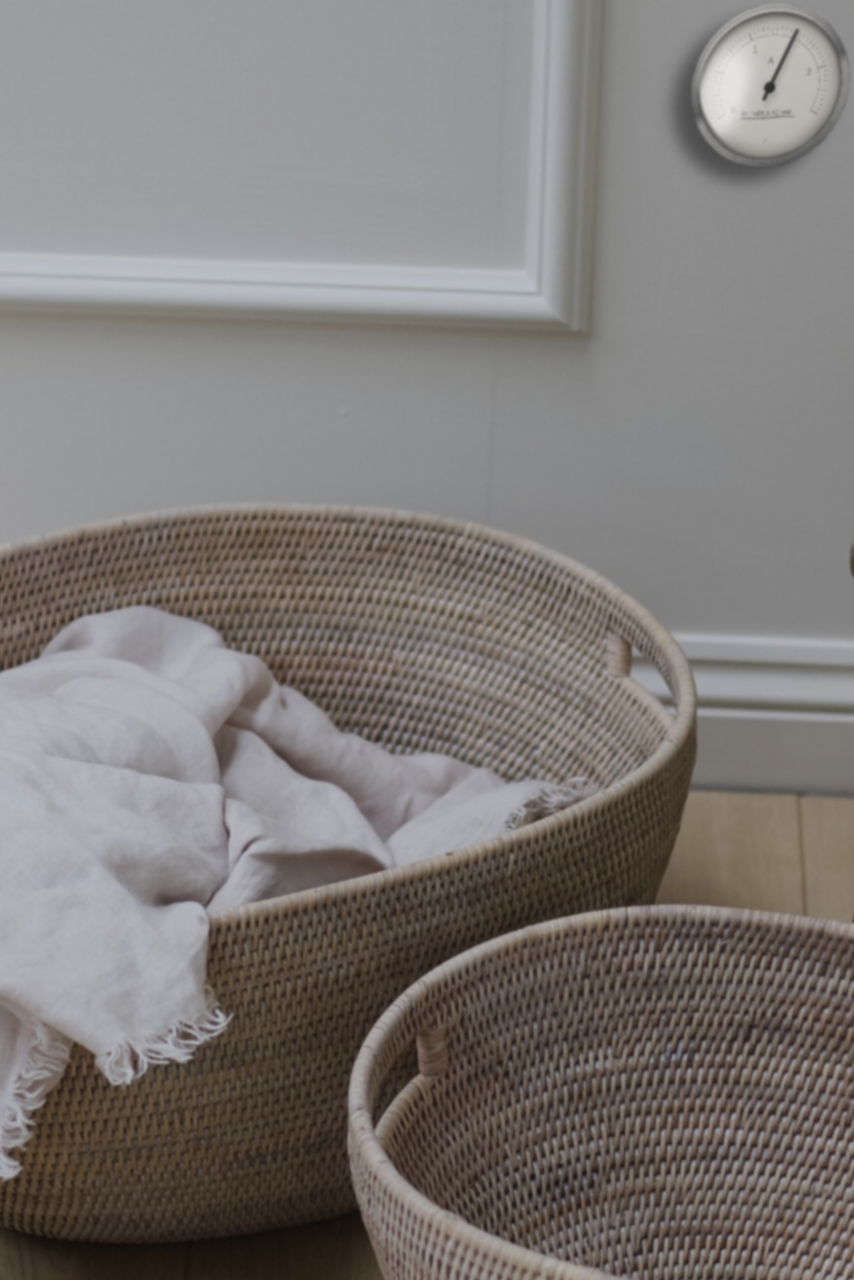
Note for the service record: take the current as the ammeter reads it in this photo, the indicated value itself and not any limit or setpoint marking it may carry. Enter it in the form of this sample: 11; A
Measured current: 1.5; A
